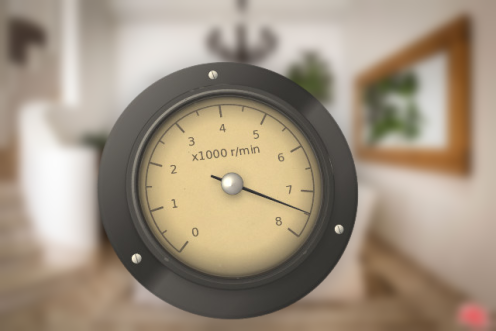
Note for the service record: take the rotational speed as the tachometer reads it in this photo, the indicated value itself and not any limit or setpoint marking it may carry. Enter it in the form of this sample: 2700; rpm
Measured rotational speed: 7500; rpm
